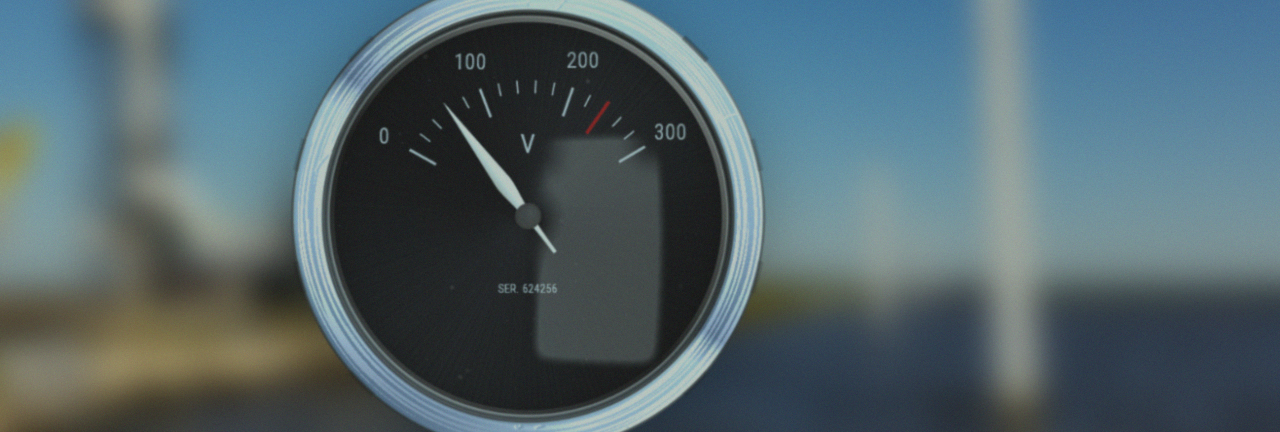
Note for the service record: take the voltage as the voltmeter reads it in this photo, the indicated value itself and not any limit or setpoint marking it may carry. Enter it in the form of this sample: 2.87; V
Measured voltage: 60; V
